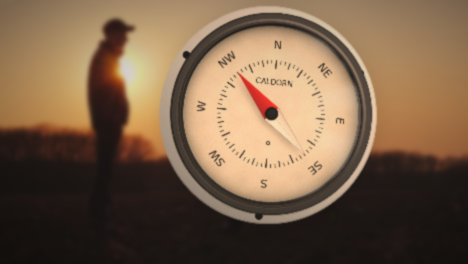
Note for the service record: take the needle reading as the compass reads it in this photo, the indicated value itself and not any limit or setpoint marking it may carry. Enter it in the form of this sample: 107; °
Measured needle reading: 315; °
